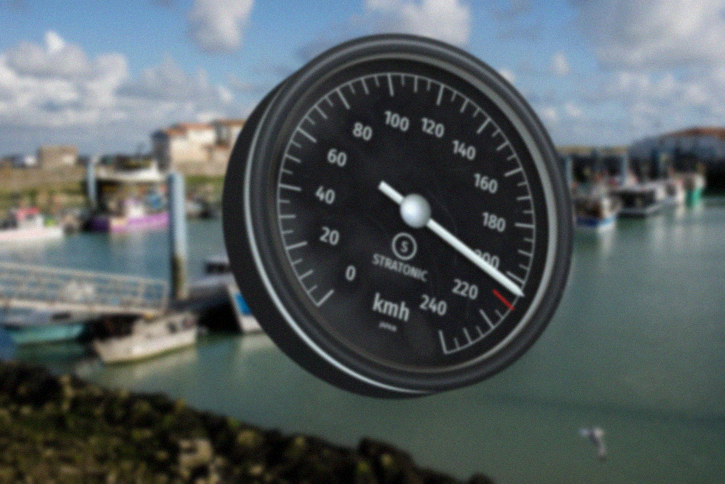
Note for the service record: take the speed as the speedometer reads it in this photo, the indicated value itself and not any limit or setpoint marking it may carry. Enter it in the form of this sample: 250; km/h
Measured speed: 205; km/h
